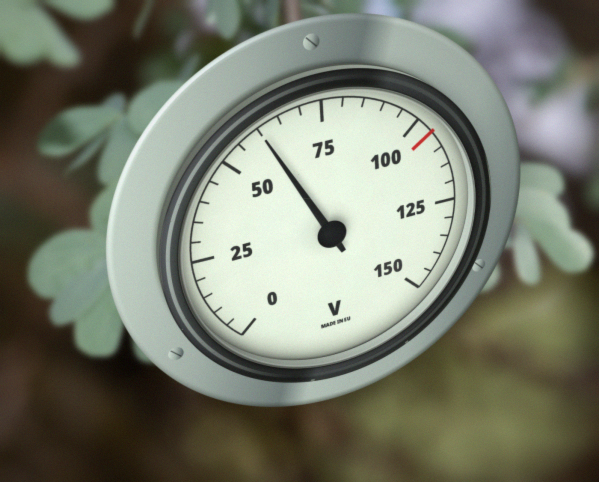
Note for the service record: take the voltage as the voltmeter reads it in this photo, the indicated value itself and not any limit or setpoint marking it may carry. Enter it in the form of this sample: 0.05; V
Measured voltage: 60; V
